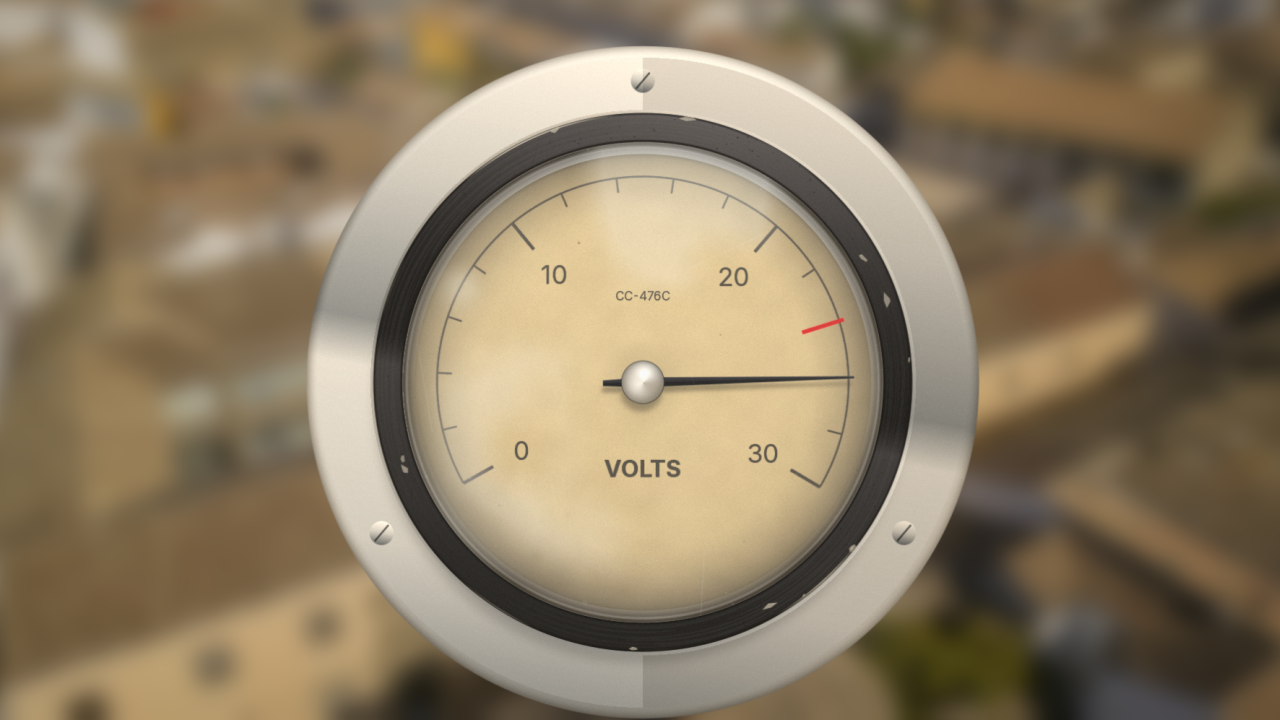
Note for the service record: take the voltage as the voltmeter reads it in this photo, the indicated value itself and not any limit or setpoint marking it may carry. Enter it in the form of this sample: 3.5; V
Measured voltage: 26; V
